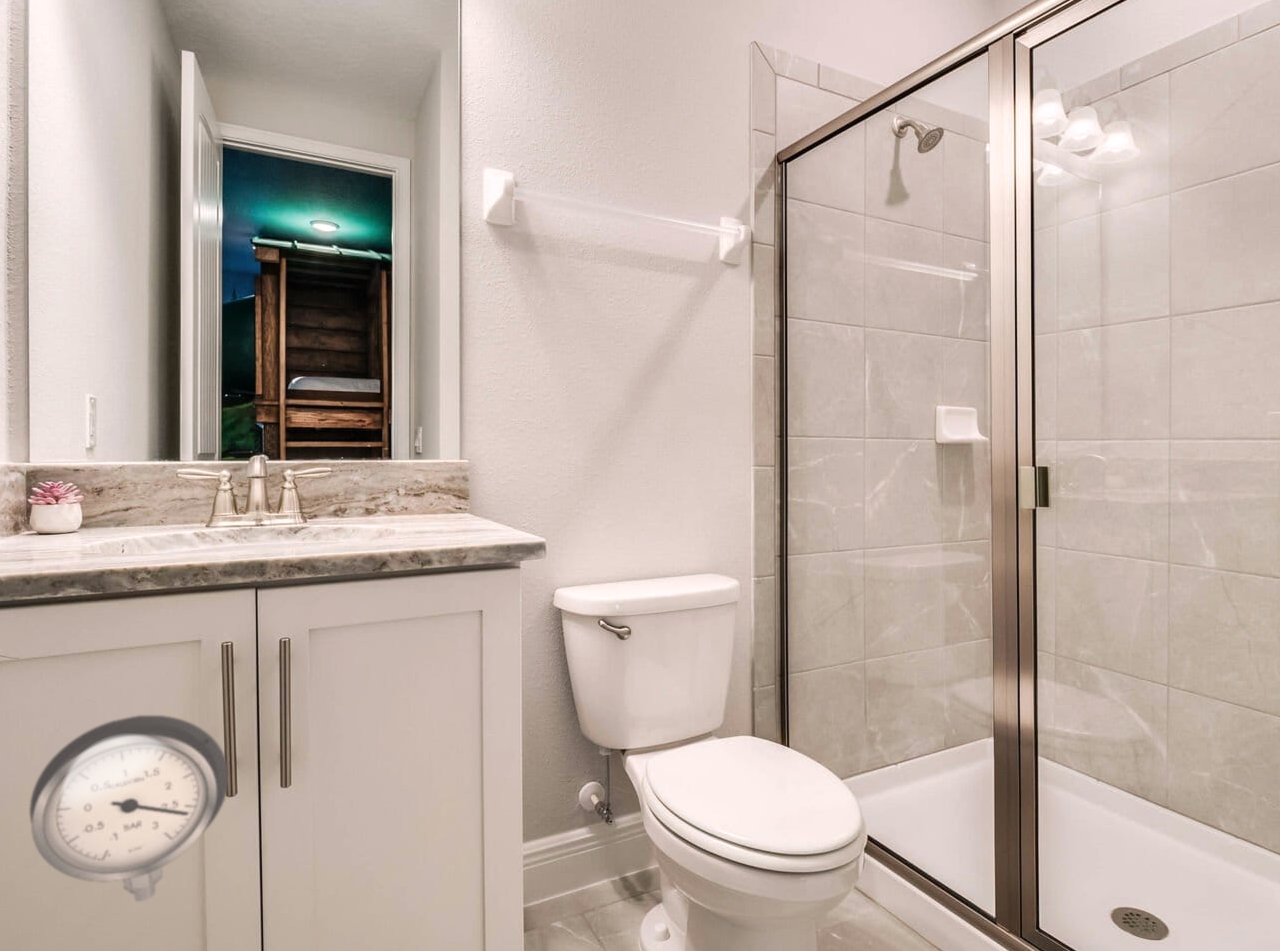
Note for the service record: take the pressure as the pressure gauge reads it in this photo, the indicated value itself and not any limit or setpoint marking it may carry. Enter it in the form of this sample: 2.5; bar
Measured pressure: 2.6; bar
